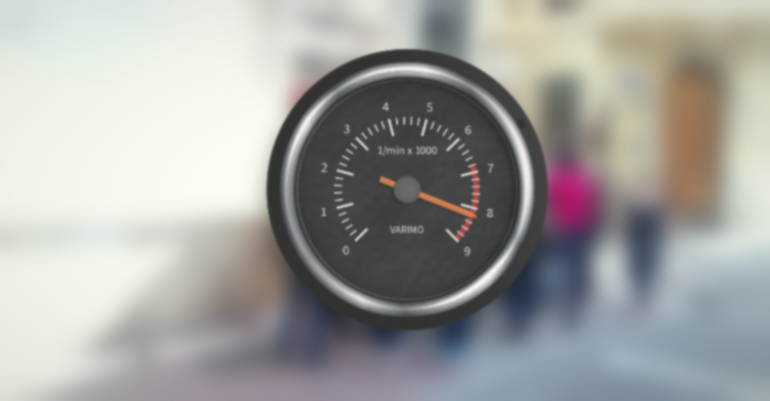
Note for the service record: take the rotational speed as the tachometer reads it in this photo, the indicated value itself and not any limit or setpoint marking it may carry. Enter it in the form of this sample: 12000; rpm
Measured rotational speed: 8200; rpm
